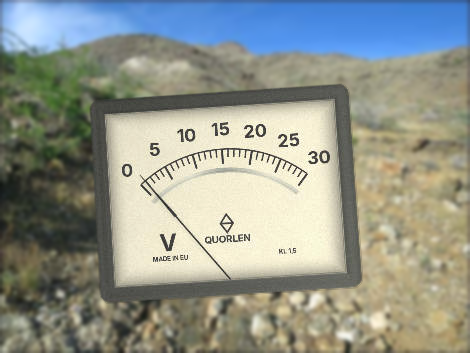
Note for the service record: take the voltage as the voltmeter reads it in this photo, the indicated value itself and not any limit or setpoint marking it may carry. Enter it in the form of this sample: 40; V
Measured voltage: 1; V
